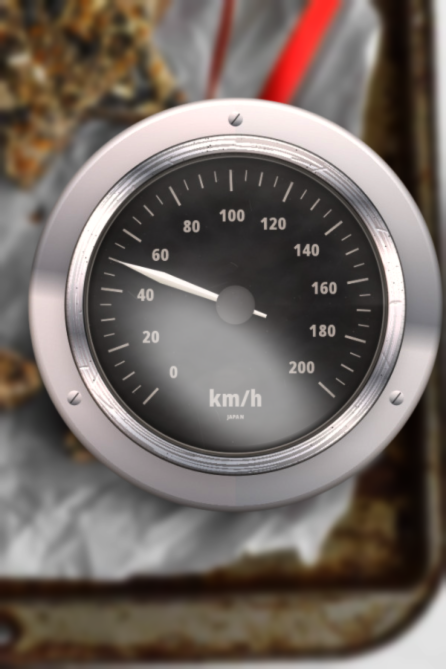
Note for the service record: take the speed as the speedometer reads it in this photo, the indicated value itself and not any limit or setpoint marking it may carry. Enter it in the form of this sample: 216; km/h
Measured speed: 50; km/h
